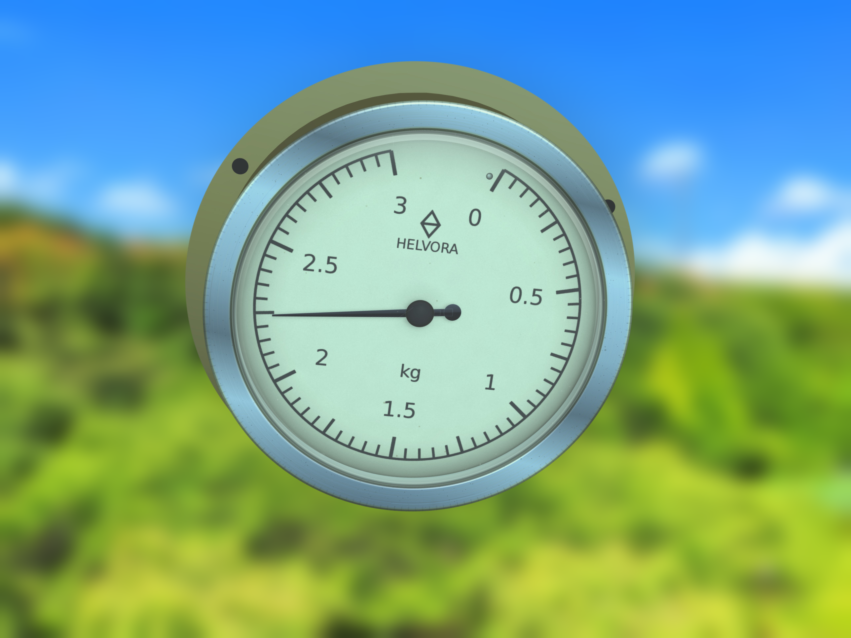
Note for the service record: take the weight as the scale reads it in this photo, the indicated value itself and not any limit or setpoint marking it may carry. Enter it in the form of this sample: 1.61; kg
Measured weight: 2.25; kg
